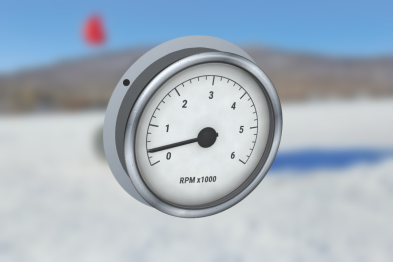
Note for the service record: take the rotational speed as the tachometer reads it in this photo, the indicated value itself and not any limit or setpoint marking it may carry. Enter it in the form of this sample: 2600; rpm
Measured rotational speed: 400; rpm
